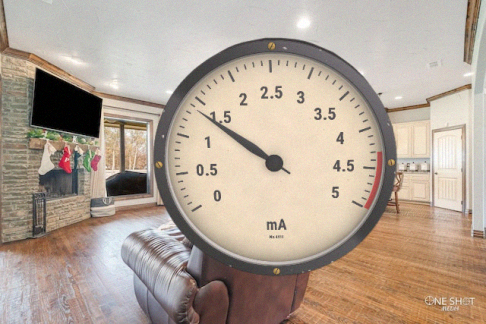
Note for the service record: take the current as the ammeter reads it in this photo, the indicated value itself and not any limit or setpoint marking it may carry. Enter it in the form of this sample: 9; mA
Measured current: 1.4; mA
